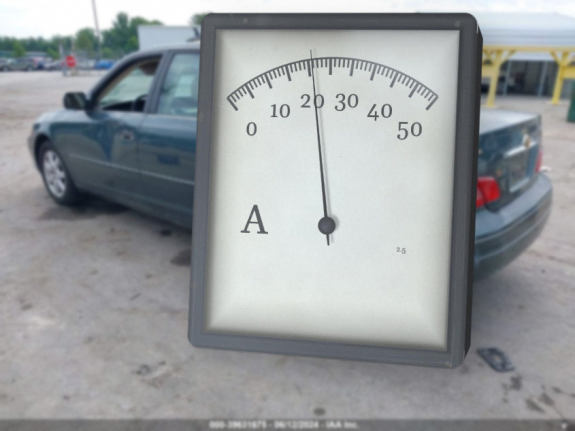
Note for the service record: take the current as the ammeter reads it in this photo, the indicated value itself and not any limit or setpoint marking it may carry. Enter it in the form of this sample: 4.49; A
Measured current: 21; A
